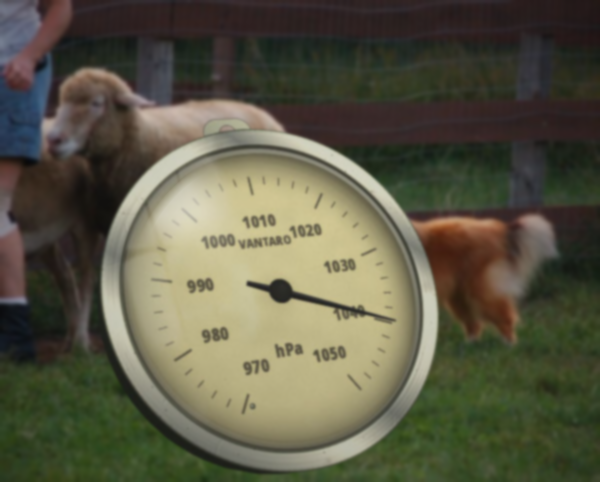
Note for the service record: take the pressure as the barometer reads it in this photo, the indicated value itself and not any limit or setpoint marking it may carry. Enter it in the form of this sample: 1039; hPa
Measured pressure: 1040; hPa
